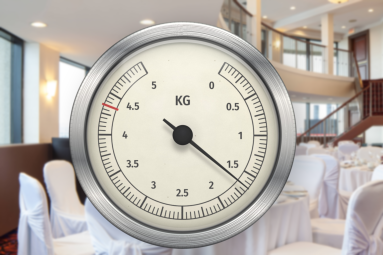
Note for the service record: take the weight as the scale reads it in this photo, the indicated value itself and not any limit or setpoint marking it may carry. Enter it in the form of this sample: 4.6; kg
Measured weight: 1.65; kg
